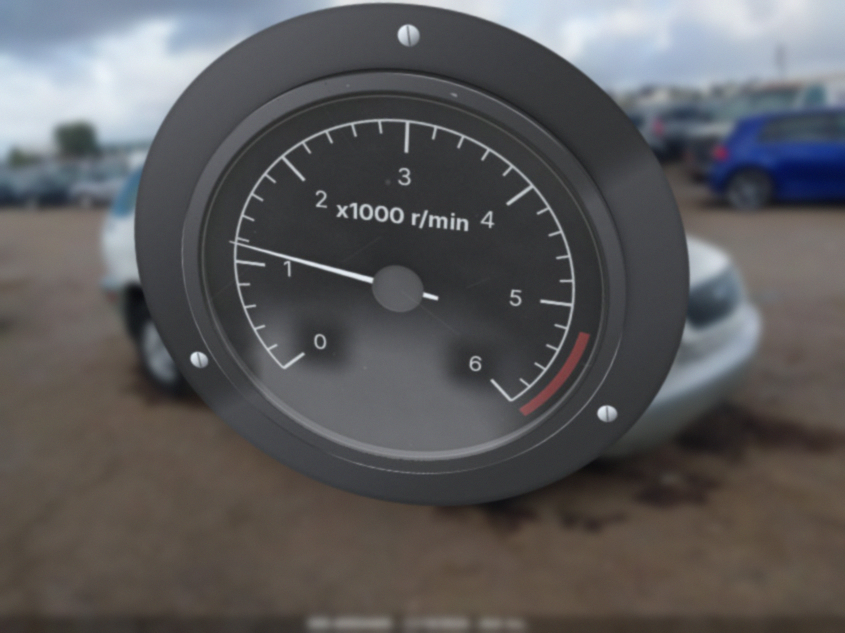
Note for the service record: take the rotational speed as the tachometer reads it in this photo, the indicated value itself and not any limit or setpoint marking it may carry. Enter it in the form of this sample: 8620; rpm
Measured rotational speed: 1200; rpm
